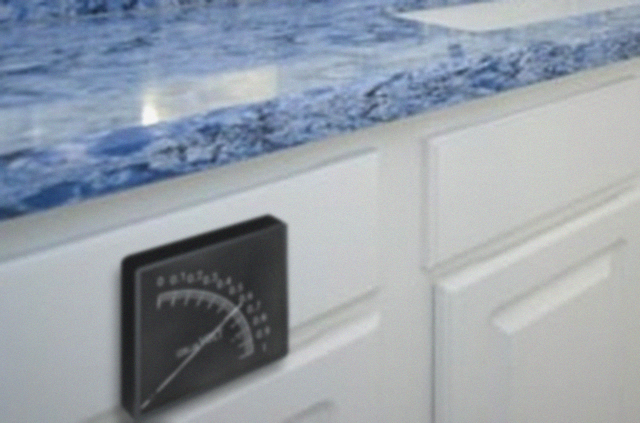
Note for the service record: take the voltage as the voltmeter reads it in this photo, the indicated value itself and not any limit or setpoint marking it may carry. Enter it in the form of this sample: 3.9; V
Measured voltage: 0.6; V
